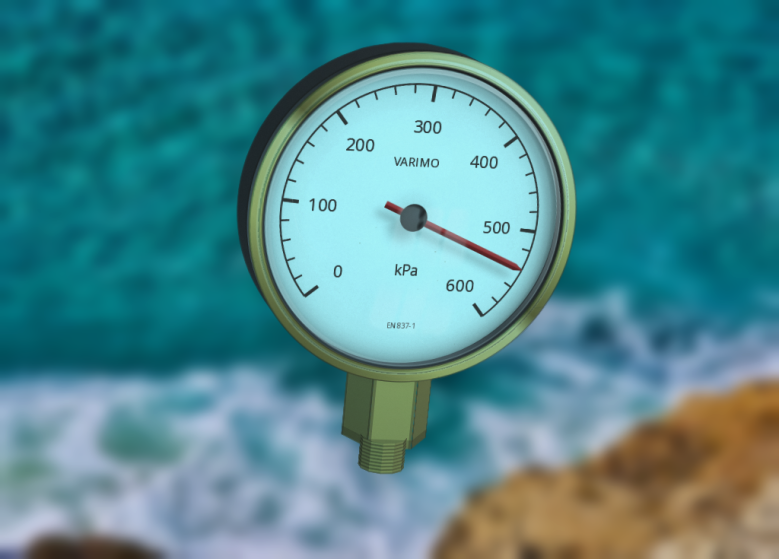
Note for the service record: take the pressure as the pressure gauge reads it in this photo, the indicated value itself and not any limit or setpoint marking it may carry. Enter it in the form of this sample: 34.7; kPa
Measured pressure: 540; kPa
